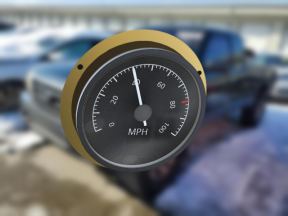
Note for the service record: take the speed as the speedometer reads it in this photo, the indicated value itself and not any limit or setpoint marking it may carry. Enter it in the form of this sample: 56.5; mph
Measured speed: 40; mph
